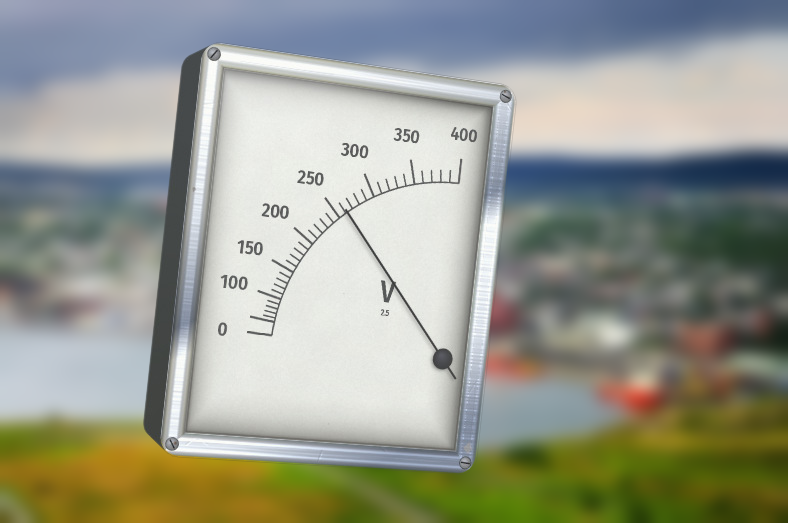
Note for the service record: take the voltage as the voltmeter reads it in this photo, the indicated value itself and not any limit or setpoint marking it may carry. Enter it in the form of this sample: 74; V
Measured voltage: 260; V
